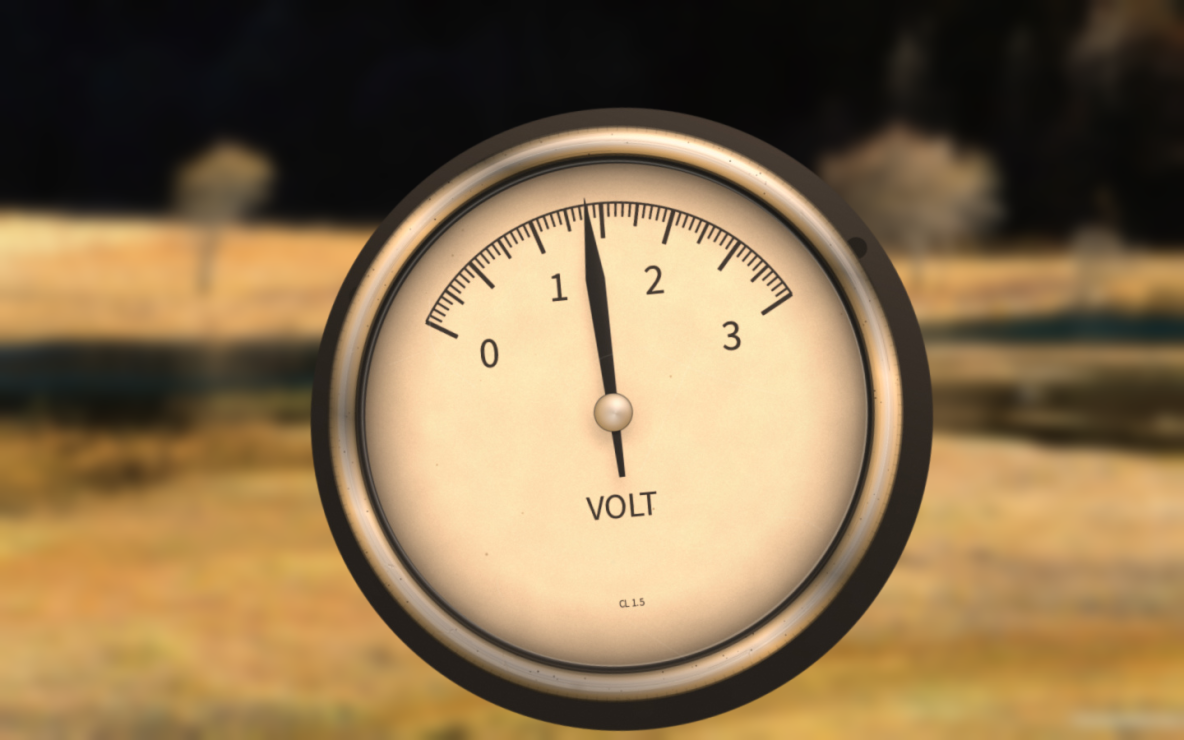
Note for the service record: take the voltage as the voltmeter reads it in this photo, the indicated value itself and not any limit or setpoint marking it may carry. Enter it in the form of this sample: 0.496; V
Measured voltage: 1.4; V
